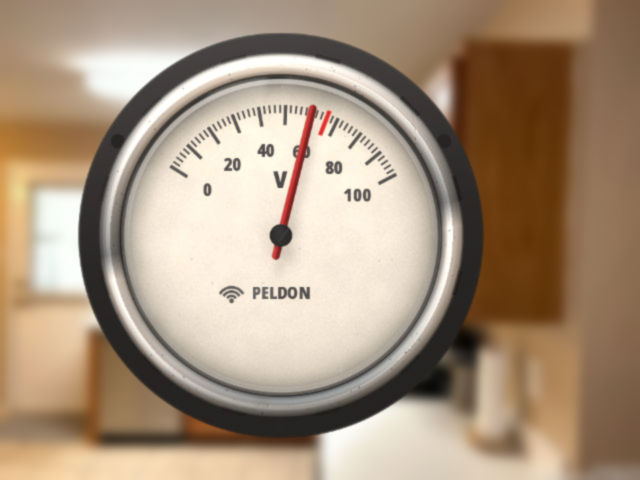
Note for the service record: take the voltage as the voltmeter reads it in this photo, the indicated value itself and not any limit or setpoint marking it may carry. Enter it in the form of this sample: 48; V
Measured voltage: 60; V
